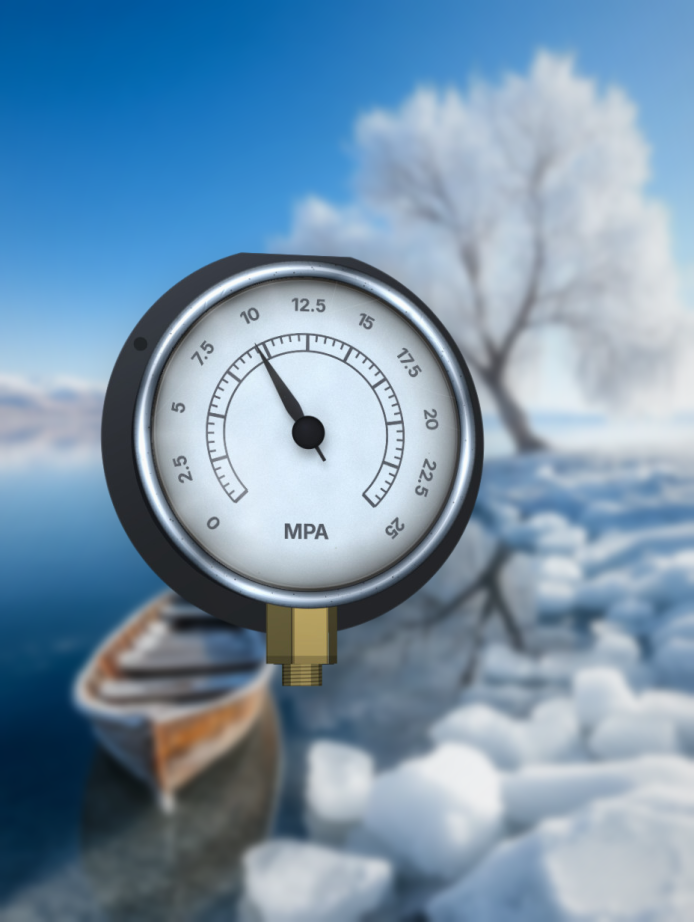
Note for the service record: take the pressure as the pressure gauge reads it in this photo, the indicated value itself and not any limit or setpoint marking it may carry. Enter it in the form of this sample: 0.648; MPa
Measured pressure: 9.5; MPa
